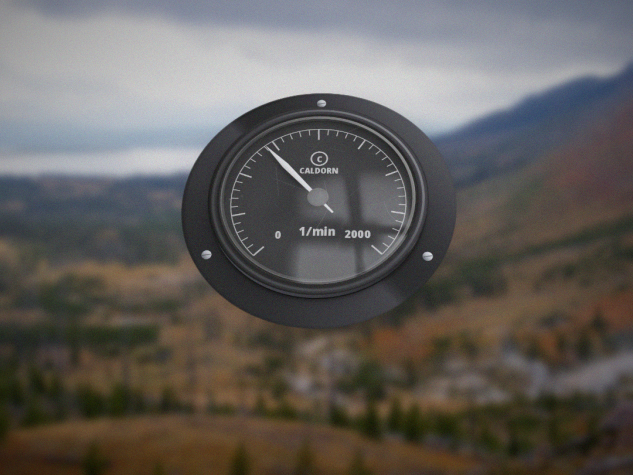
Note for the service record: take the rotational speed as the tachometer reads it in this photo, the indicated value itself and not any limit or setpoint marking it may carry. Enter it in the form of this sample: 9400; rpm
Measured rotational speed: 700; rpm
